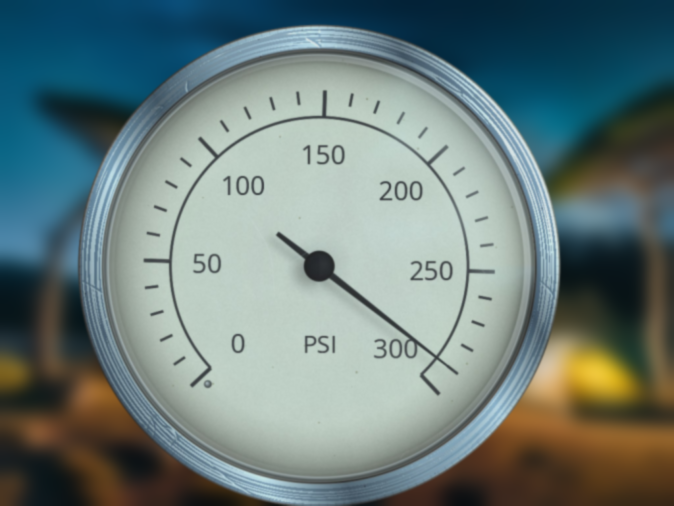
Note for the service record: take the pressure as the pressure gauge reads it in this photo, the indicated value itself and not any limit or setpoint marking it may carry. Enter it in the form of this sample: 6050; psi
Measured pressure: 290; psi
